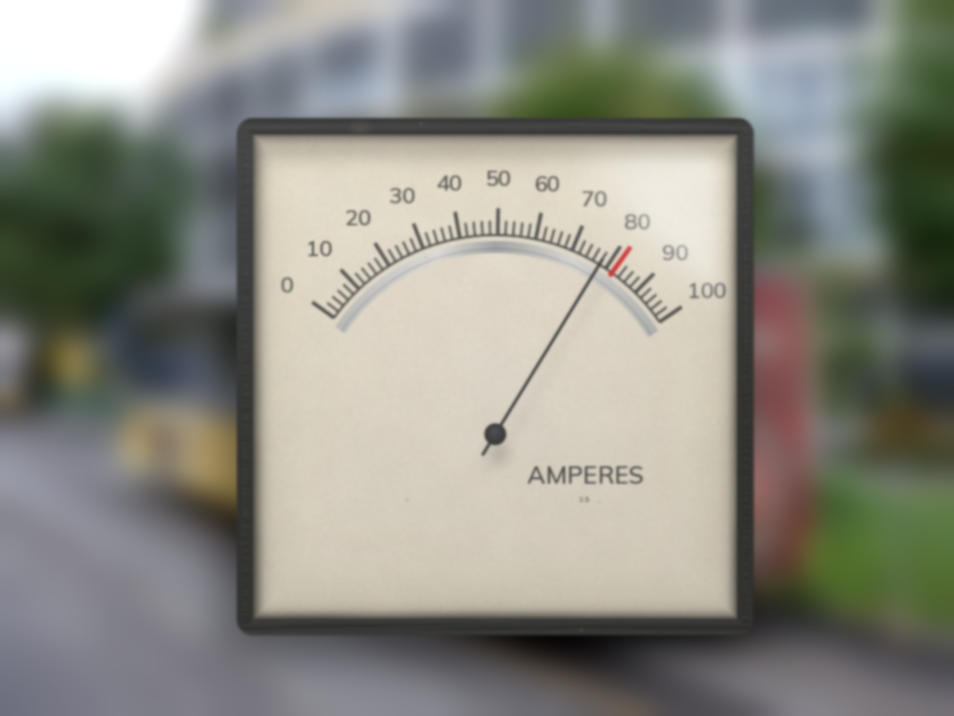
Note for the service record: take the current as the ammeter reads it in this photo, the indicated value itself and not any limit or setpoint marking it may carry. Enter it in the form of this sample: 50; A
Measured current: 78; A
